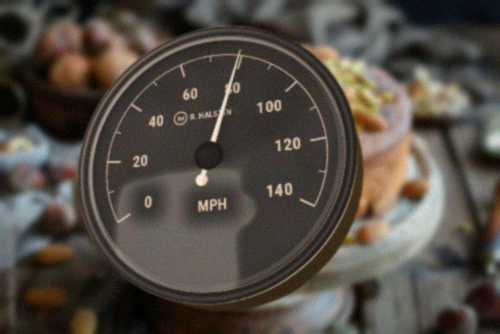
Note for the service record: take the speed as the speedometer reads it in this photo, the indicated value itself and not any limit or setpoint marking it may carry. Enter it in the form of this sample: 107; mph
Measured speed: 80; mph
